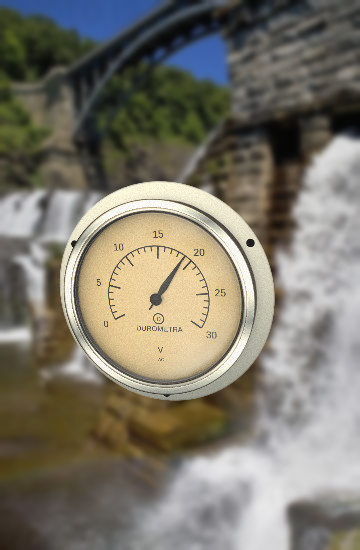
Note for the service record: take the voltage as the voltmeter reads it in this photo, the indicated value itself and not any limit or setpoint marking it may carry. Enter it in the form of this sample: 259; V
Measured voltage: 19; V
